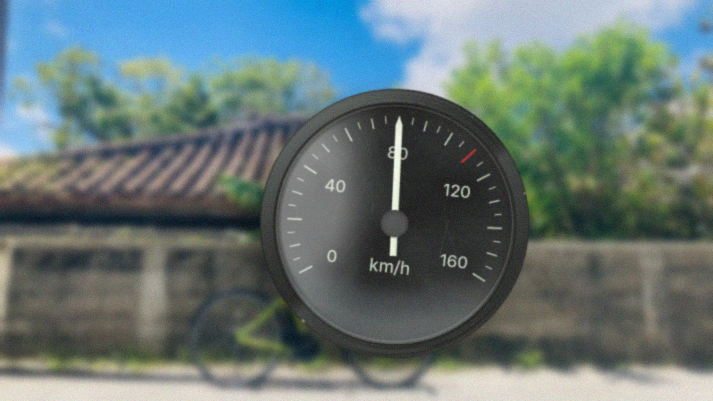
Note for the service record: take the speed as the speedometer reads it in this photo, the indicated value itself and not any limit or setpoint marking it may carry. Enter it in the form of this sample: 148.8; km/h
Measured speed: 80; km/h
